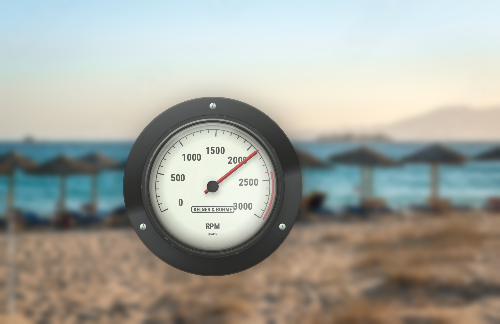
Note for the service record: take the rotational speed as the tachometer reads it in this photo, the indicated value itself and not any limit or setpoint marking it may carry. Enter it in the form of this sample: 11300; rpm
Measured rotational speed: 2100; rpm
